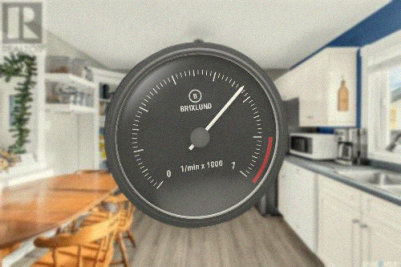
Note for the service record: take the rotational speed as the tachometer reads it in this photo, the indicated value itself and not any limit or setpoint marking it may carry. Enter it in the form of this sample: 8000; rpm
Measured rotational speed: 4700; rpm
